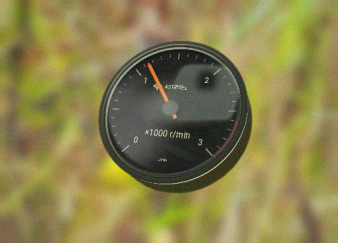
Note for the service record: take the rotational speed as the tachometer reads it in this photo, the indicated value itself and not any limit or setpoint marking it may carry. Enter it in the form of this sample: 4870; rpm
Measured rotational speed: 1150; rpm
